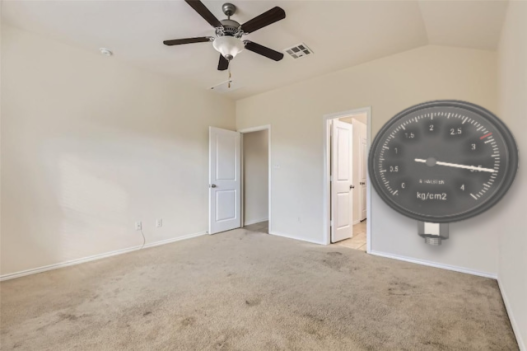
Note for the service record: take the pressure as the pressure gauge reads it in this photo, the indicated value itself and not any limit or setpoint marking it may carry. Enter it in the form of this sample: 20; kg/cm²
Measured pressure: 3.5; kg/cm²
